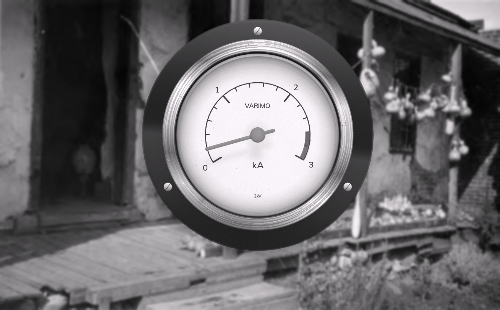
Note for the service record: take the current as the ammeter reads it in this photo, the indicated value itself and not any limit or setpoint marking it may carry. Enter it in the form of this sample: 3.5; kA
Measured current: 0.2; kA
